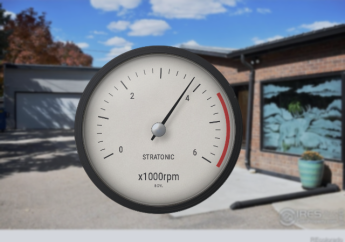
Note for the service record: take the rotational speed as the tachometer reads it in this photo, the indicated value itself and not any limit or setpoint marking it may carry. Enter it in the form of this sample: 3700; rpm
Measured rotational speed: 3800; rpm
